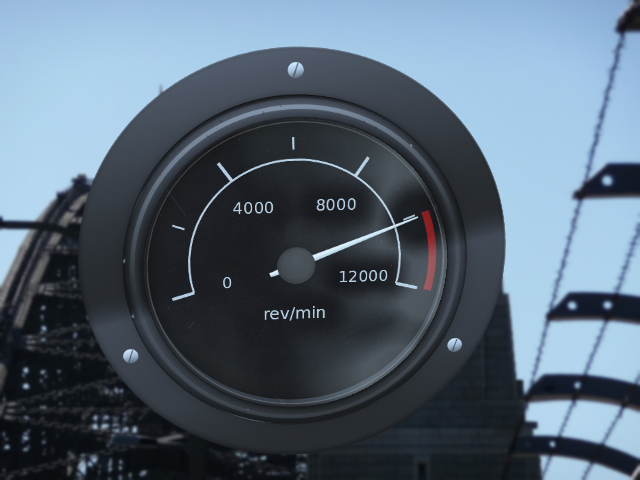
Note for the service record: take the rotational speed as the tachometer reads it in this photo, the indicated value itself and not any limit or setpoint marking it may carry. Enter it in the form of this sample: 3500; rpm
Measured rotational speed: 10000; rpm
